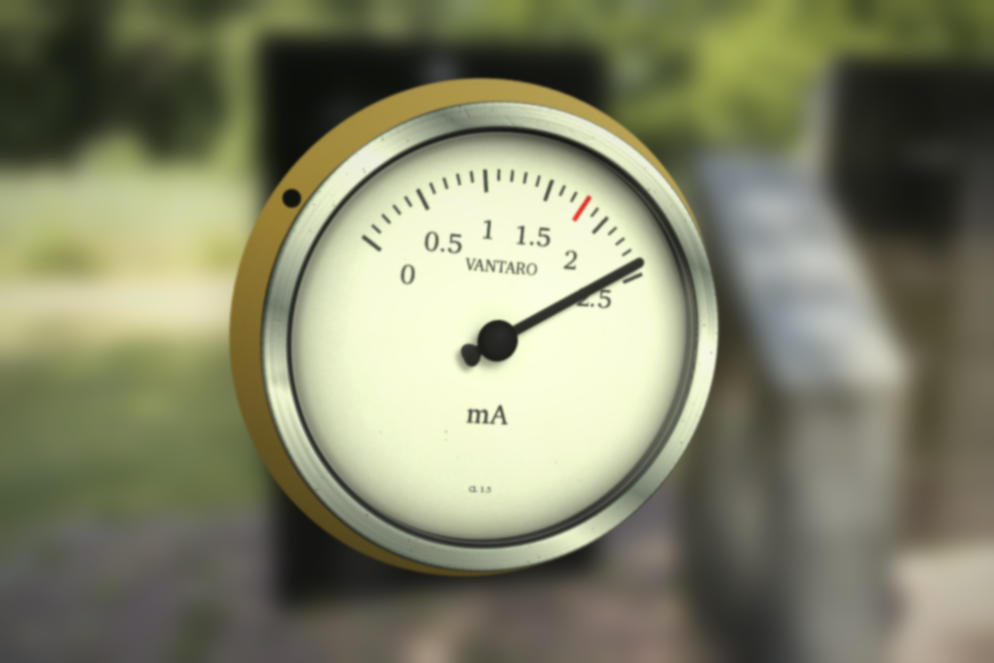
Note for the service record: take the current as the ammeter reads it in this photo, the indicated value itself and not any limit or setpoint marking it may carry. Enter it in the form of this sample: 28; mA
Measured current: 2.4; mA
